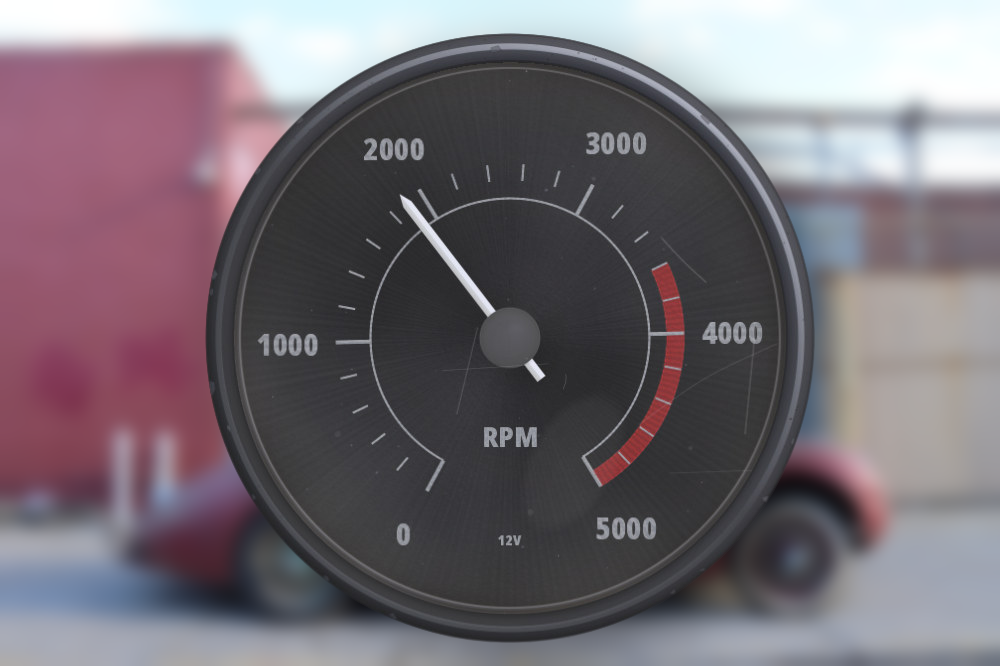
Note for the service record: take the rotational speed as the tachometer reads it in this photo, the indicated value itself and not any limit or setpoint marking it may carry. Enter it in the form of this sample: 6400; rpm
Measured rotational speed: 1900; rpm
